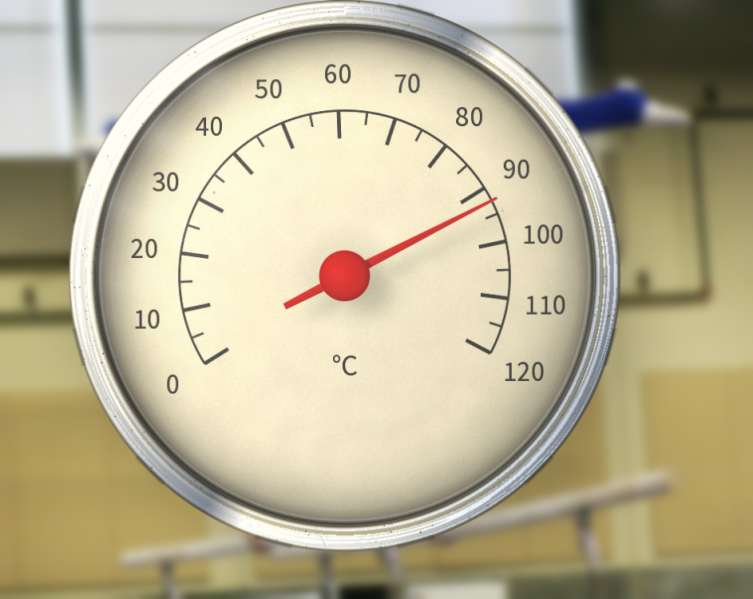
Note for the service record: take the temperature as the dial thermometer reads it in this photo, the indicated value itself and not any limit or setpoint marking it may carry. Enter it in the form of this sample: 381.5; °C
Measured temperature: 92.5; °C
